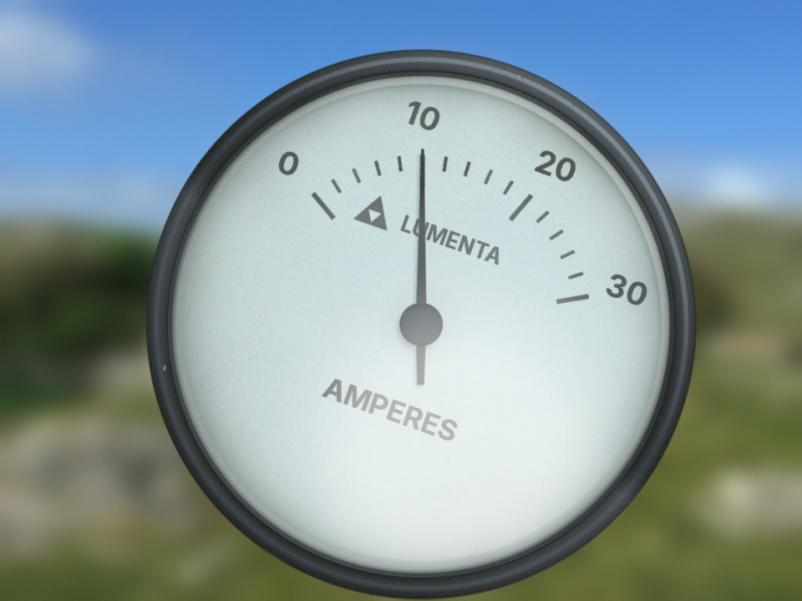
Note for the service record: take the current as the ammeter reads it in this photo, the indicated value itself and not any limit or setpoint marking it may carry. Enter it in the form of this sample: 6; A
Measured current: 10; A
